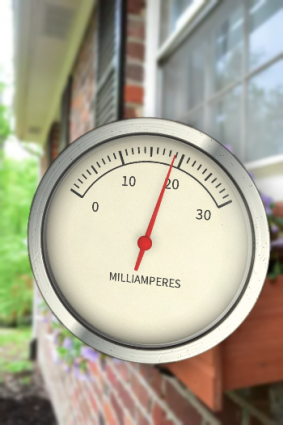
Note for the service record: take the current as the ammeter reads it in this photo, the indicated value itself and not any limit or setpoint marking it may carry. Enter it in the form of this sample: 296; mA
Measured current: 19; mA
